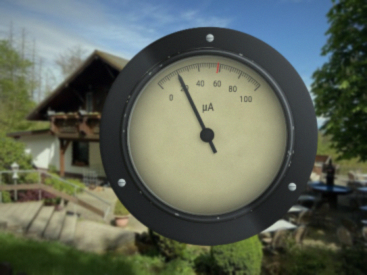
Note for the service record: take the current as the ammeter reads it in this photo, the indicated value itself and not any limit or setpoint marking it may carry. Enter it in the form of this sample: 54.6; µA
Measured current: 20; µA
